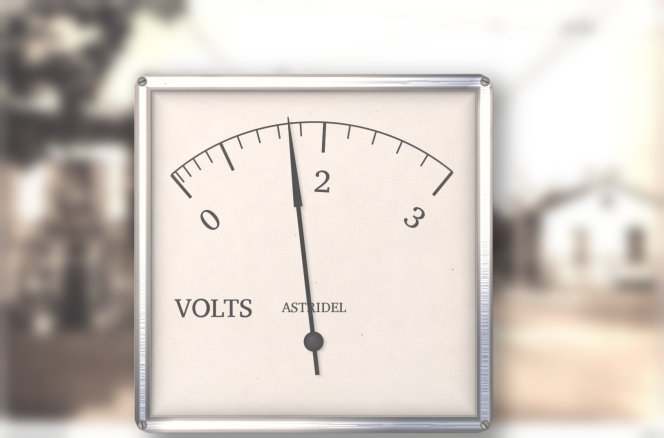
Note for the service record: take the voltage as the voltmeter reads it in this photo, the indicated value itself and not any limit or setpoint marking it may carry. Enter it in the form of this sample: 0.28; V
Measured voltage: 1.7; V
